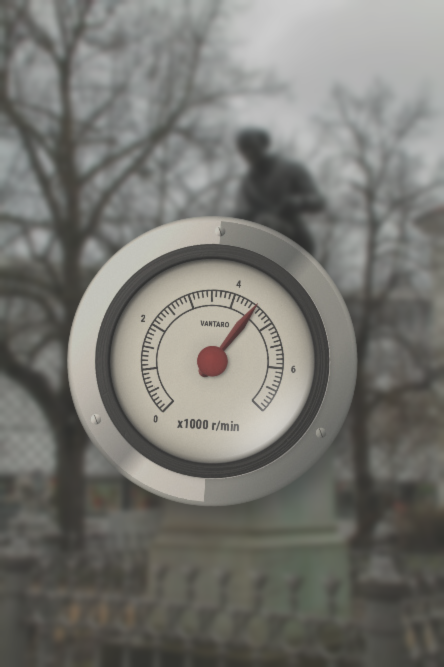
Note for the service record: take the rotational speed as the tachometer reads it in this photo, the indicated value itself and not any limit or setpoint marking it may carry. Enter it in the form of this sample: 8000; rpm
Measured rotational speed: 4500; rpm
